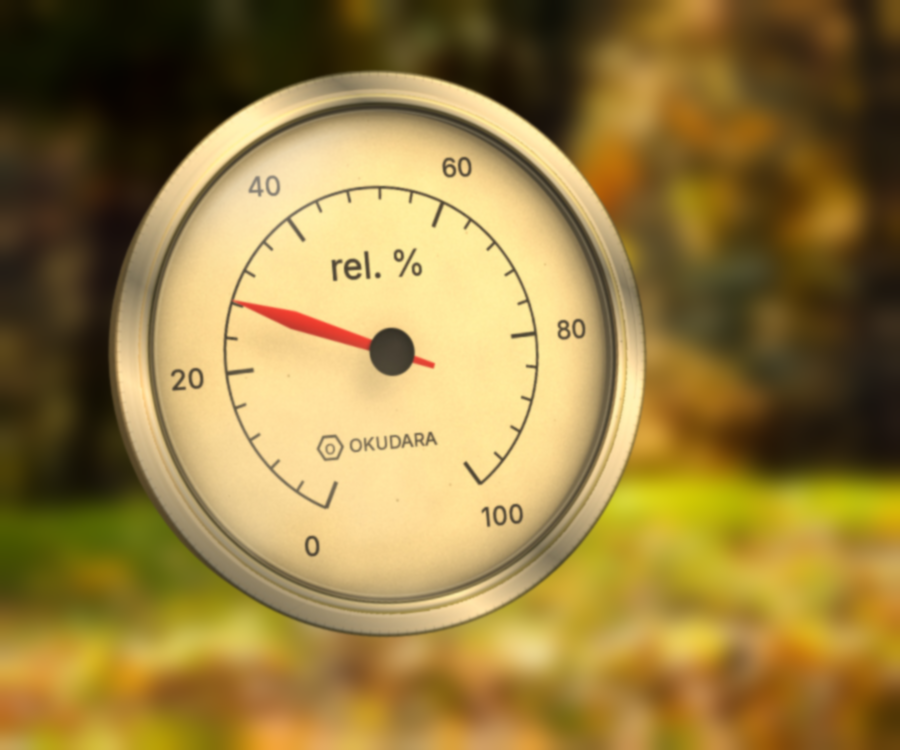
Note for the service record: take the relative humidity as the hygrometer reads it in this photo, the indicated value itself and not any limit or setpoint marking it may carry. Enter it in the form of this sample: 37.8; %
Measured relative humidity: 28; %
